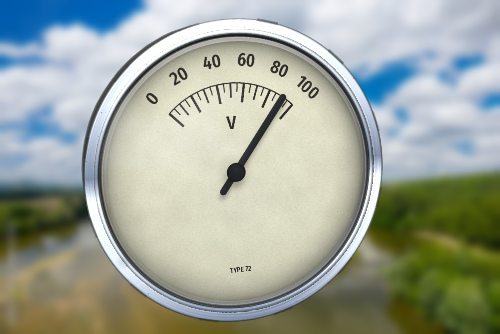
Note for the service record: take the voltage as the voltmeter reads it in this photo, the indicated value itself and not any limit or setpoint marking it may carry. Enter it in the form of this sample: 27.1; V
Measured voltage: 90; V
